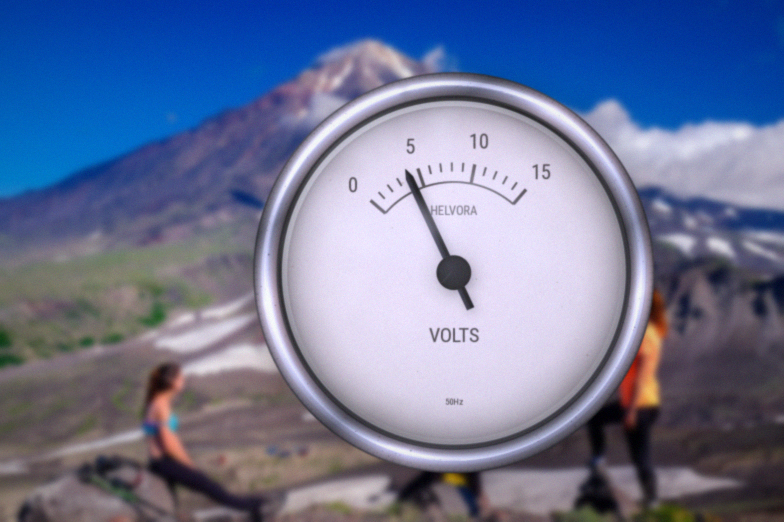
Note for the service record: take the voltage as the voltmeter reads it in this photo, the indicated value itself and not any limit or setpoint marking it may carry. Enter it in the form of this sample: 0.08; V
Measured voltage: 4; V
